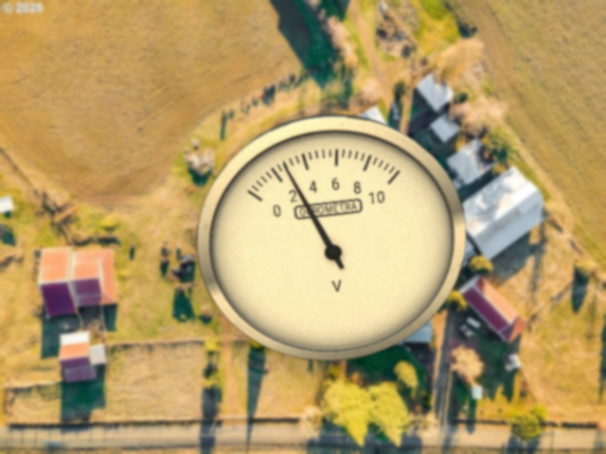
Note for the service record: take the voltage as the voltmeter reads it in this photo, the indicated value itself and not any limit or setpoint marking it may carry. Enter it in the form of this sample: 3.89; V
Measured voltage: 2.8; V
